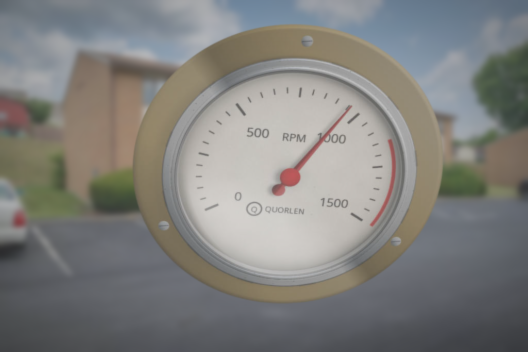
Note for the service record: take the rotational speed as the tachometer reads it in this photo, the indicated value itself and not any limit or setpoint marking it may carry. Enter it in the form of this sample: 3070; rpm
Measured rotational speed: 950; rpm
